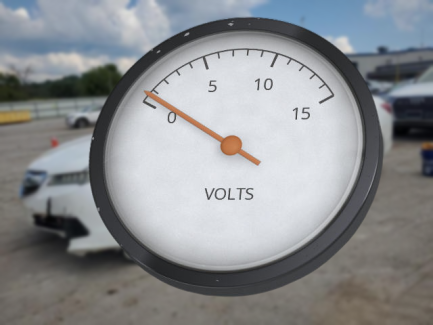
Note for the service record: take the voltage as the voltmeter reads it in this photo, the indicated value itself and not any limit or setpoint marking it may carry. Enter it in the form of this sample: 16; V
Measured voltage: 0.5; V
